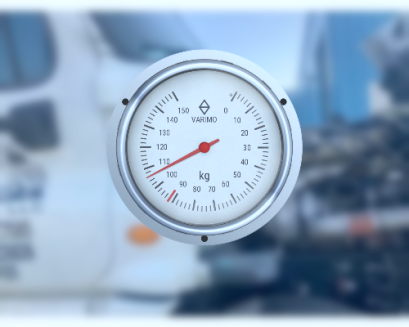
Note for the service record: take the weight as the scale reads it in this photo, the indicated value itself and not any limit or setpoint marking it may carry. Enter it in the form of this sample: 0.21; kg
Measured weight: 106; kg
